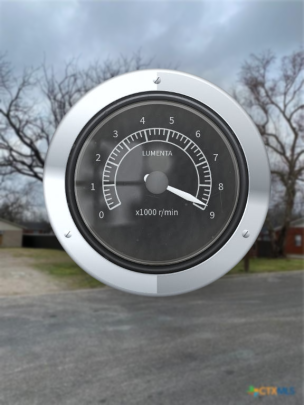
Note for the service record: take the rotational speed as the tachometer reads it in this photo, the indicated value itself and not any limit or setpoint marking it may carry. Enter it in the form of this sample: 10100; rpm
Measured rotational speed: 8800; rpm
